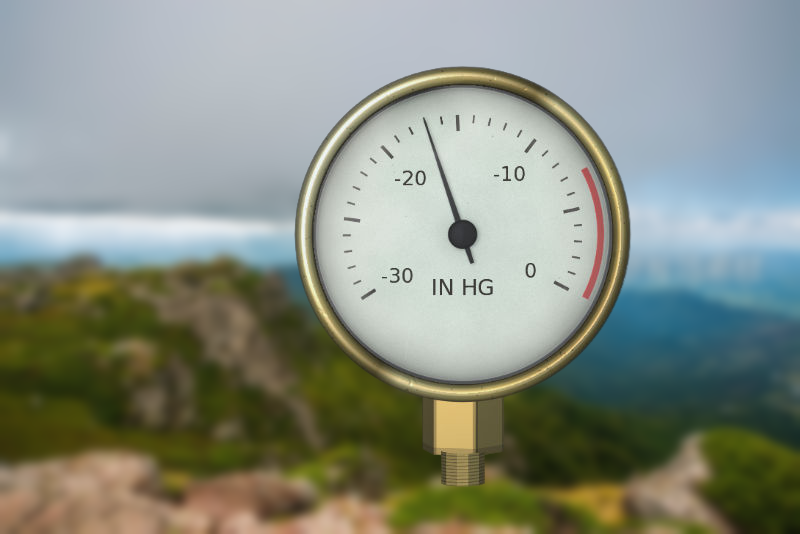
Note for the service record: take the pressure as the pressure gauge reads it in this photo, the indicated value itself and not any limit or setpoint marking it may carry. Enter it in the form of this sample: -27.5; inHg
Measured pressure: -17; inHg
